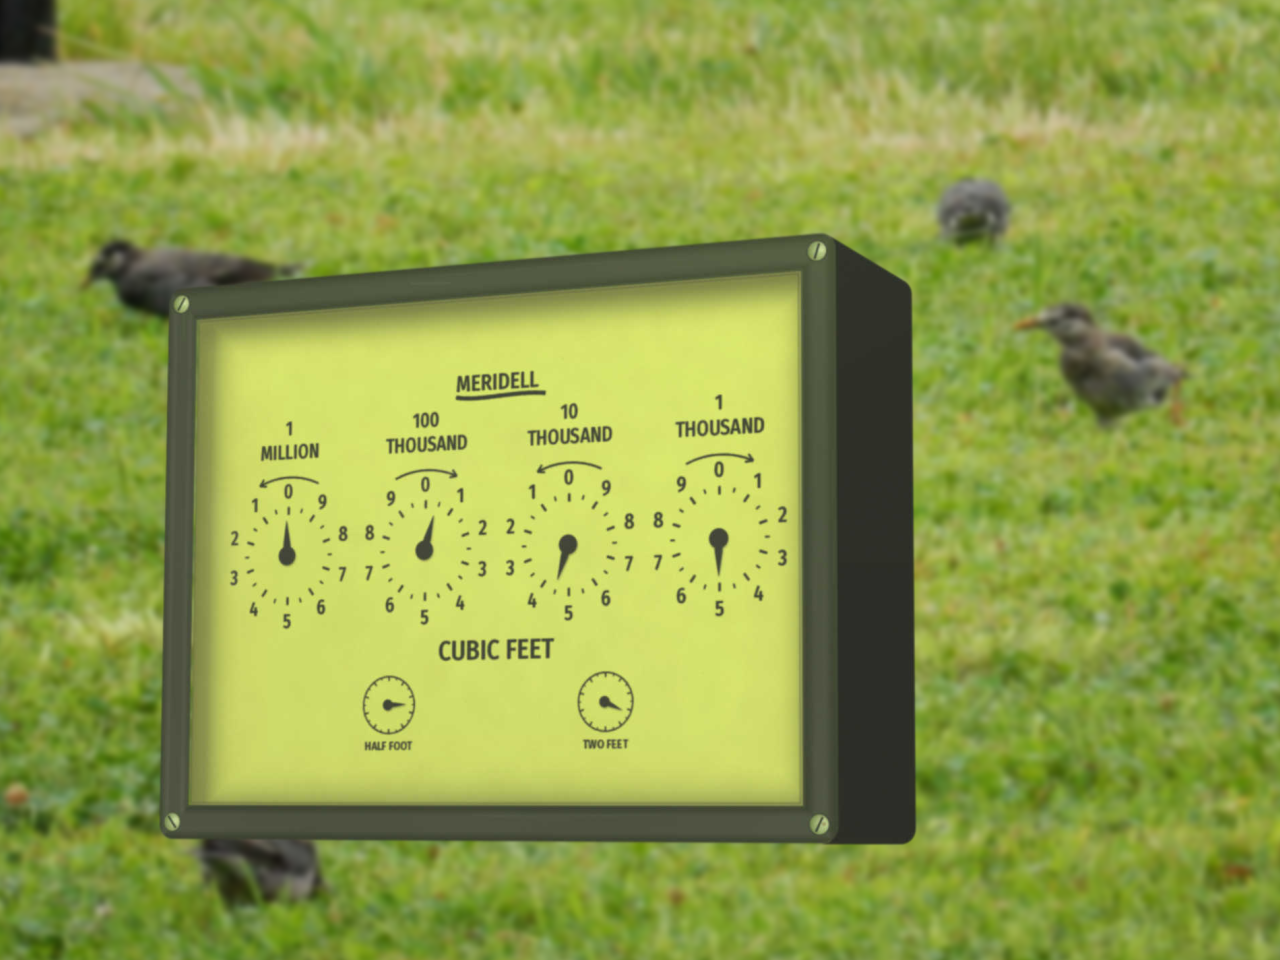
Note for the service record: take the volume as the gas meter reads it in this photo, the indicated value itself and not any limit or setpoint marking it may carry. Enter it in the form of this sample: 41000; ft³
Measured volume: 4500; ft³
